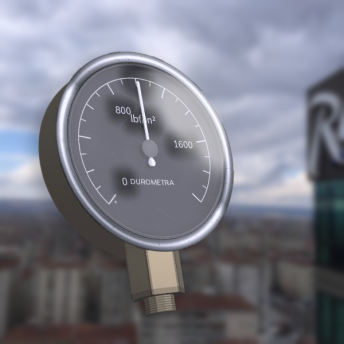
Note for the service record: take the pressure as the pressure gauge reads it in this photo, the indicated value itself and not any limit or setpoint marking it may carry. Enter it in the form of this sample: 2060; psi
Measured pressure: 1000; psi
